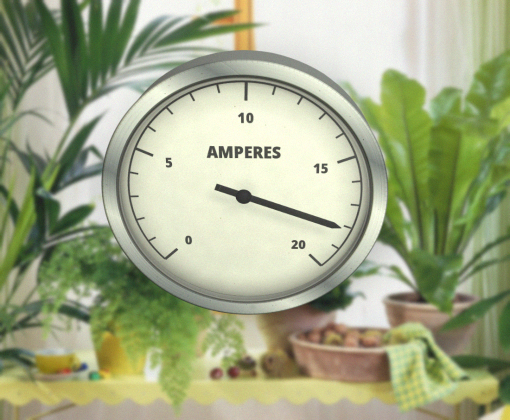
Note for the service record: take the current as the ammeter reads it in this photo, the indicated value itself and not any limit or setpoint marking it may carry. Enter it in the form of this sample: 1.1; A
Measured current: 18; A
